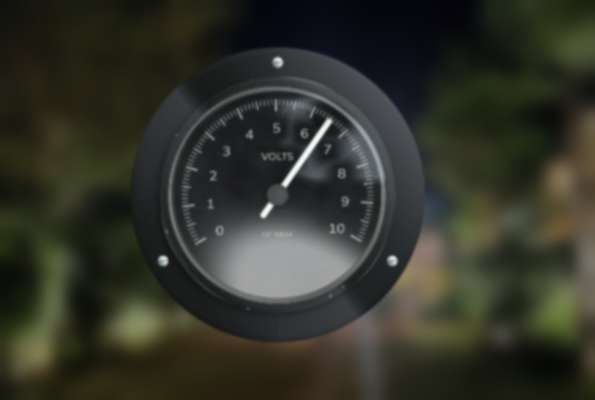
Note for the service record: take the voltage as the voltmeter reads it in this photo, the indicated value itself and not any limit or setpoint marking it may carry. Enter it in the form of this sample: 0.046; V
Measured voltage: 6.5; V
